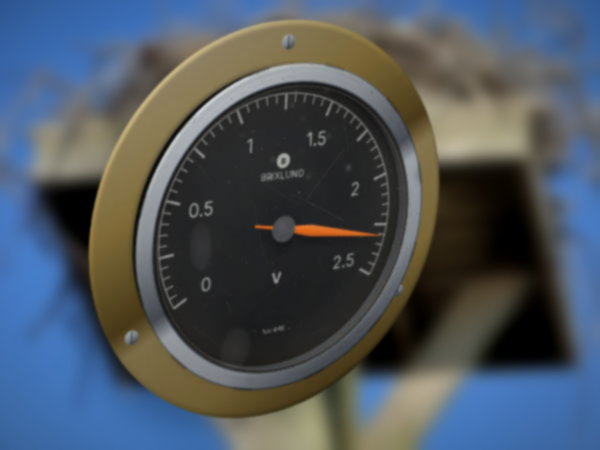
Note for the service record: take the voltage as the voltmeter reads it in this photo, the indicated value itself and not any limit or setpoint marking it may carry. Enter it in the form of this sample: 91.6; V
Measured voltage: 2.3; V
